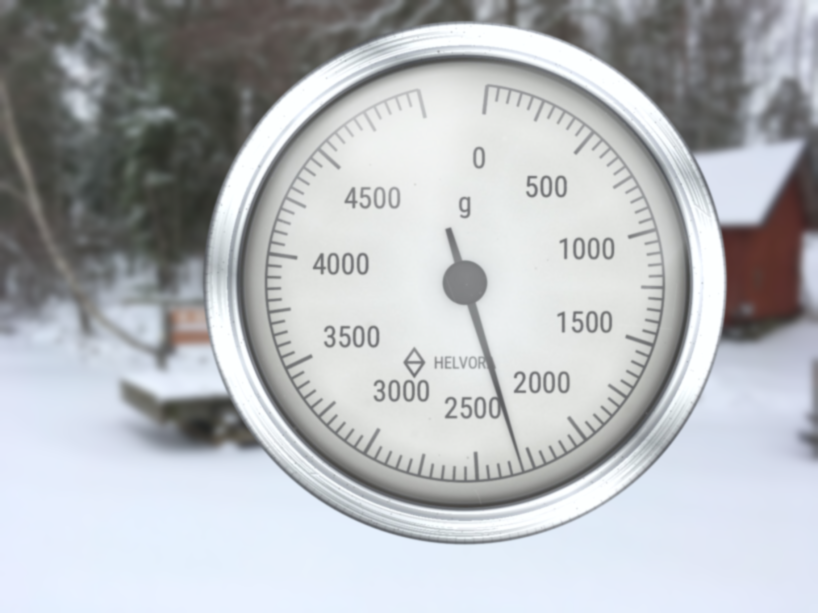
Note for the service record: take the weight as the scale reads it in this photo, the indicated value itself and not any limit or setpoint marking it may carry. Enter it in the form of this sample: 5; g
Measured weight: 2300; g
